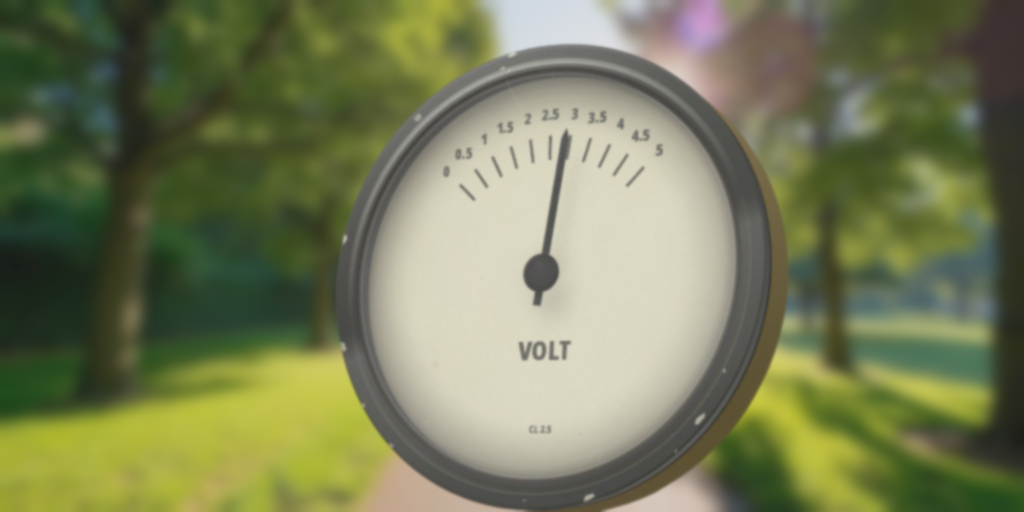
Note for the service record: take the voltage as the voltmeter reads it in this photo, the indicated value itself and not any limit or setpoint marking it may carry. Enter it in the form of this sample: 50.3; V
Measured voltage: 3; V
